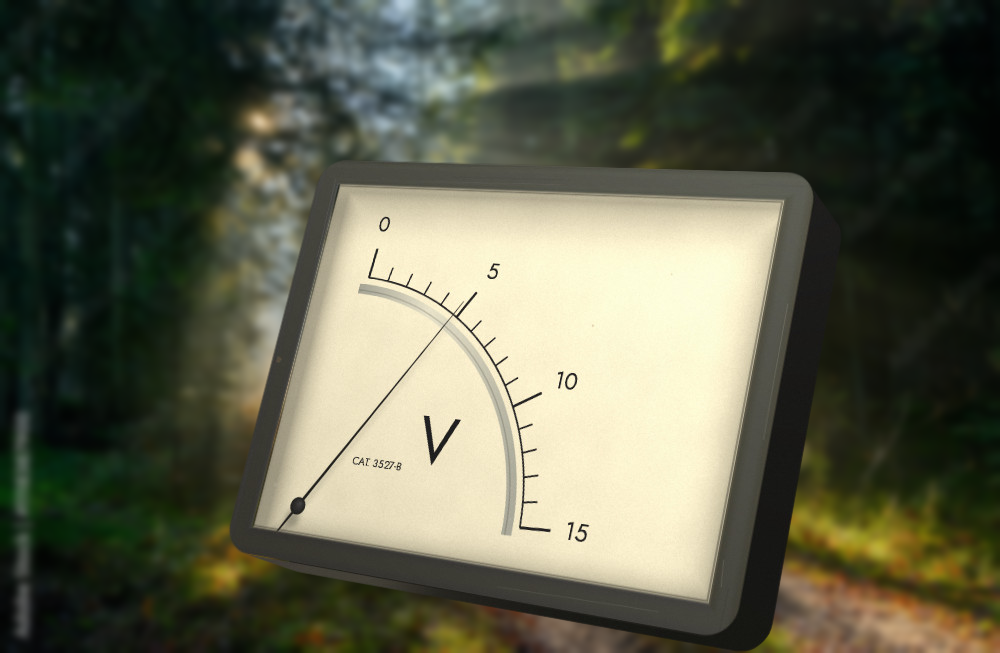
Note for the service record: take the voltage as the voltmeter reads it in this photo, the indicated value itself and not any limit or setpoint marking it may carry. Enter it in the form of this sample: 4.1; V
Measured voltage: 5; V
